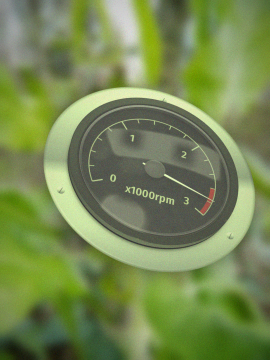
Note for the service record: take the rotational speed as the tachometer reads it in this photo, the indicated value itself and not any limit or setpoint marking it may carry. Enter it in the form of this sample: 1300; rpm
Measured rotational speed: 2800; rpm
